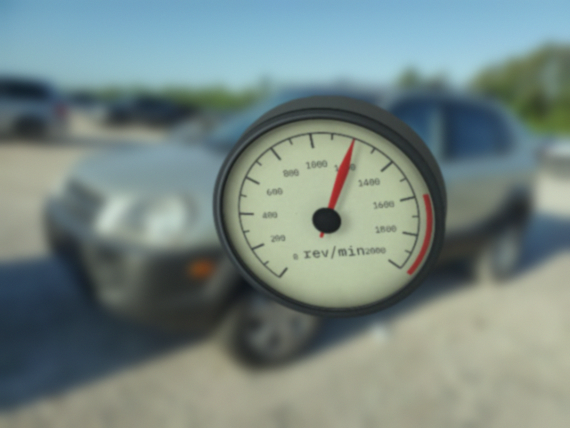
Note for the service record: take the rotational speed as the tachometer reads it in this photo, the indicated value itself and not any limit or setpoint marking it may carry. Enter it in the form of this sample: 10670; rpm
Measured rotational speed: 1200; rpm
